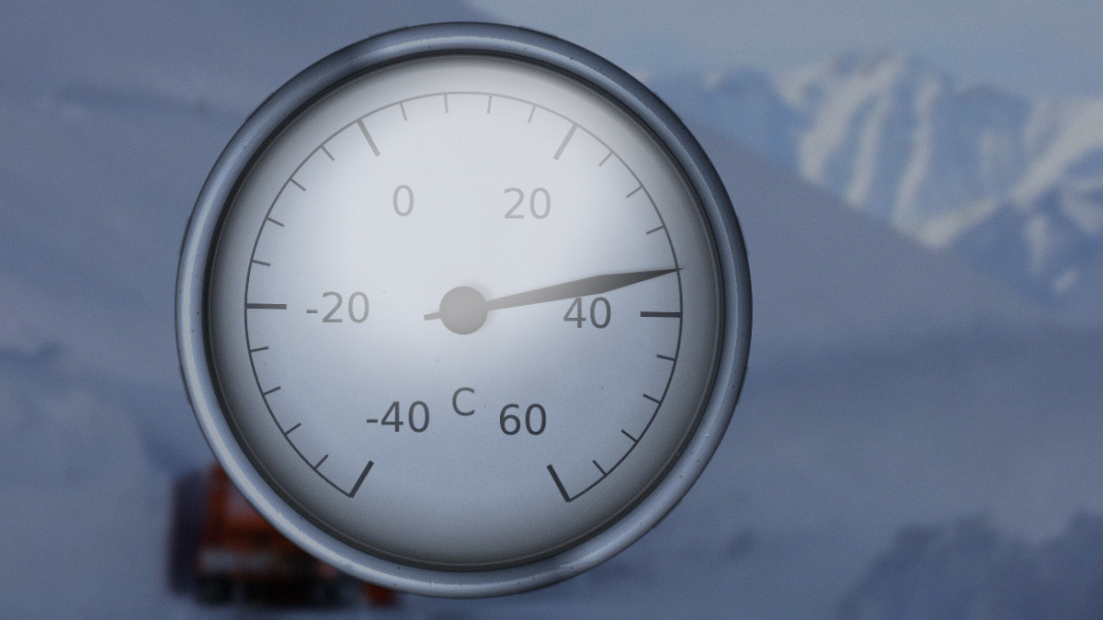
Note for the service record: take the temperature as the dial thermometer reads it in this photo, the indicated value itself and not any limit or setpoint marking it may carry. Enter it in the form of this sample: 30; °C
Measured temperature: 36; °C
